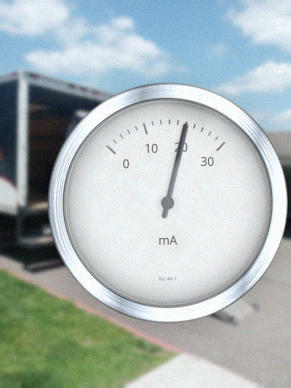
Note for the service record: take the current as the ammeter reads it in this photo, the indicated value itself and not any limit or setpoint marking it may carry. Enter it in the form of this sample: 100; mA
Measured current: 20; mA
